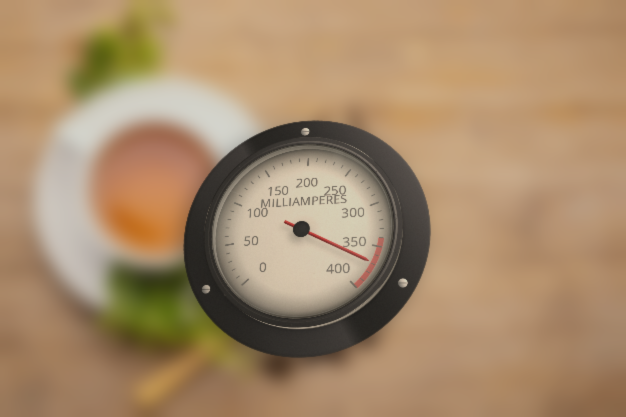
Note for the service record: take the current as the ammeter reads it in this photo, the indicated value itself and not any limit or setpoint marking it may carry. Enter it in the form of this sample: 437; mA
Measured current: 370; mA
